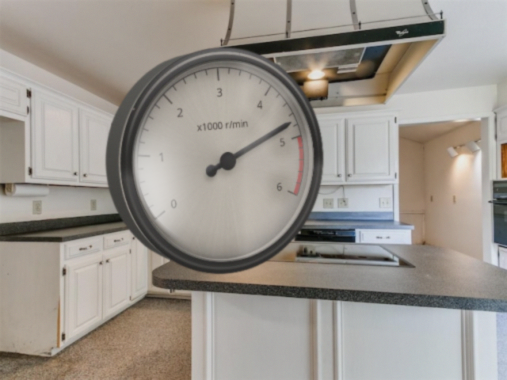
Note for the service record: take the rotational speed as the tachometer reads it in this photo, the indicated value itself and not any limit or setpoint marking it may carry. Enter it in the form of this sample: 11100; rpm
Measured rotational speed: 4700; rpm
